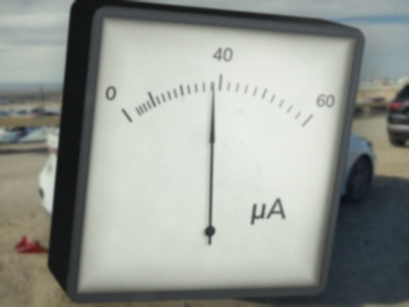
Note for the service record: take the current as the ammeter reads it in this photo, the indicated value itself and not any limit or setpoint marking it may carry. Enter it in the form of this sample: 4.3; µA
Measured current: 38; µA
